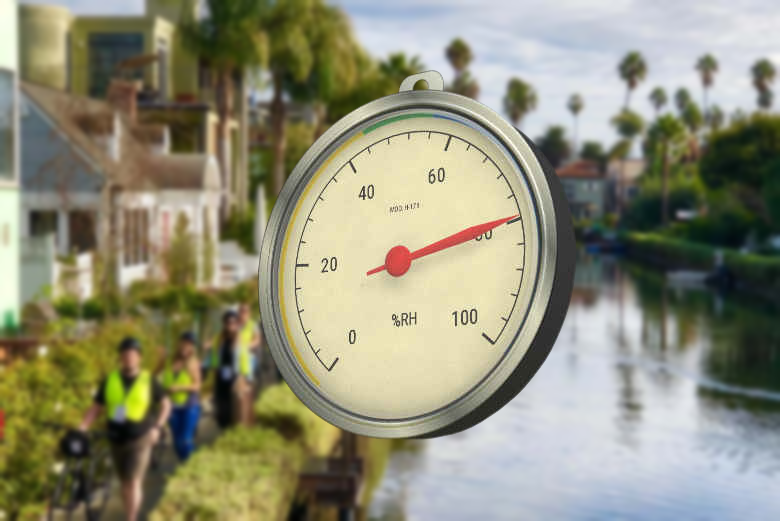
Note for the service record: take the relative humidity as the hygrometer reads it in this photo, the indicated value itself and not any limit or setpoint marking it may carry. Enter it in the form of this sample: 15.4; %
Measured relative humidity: 80; %
